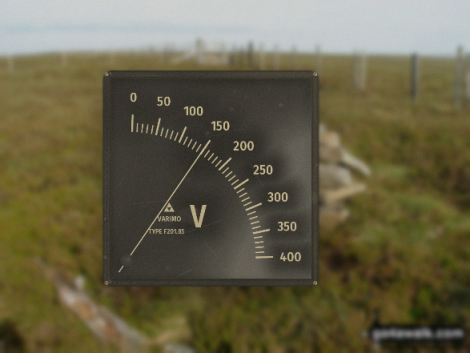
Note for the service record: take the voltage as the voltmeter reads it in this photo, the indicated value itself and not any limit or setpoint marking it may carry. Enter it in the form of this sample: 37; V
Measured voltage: 150; V
